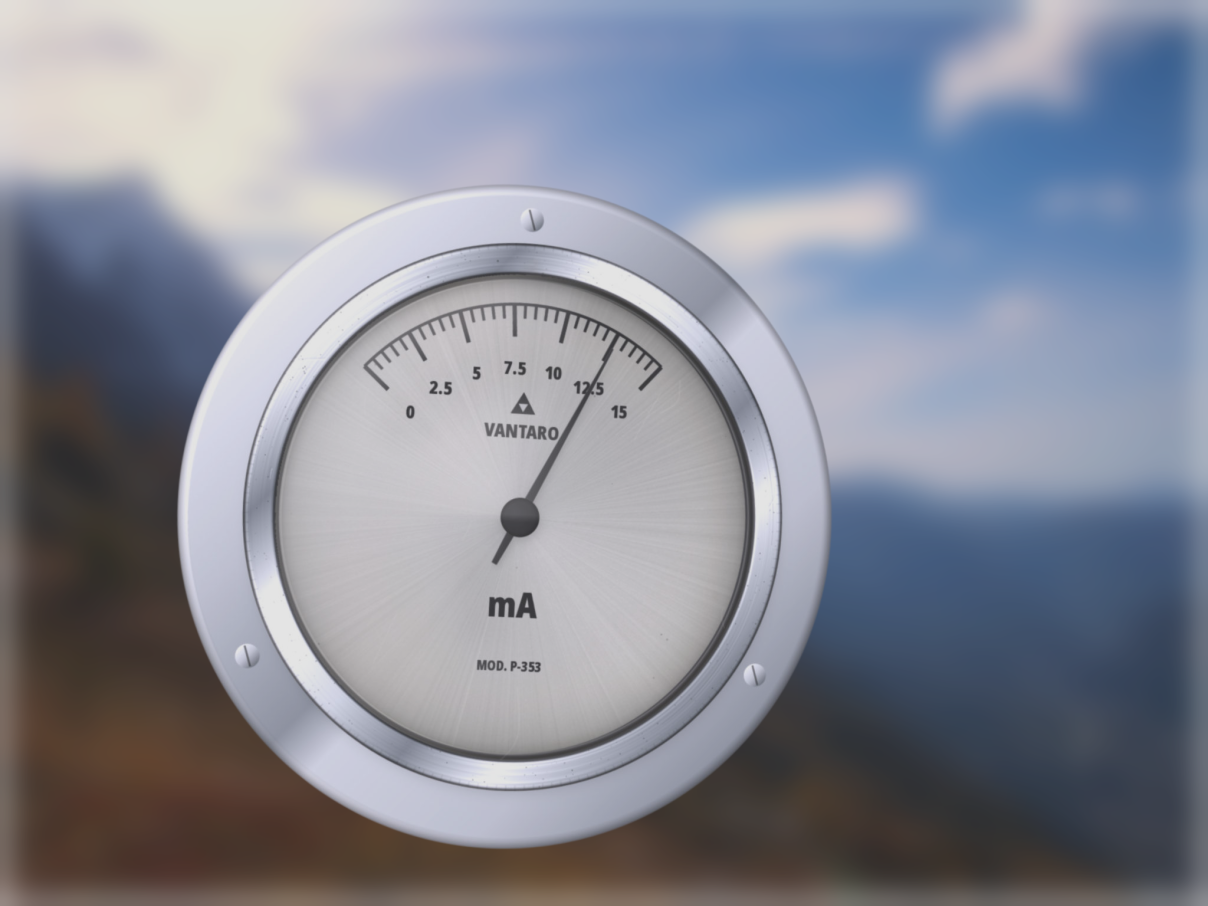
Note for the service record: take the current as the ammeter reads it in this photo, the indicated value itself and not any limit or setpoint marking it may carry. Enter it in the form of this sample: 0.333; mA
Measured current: 12.5; mA
